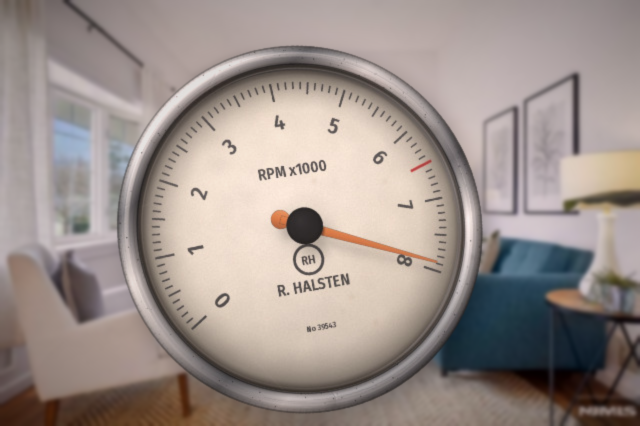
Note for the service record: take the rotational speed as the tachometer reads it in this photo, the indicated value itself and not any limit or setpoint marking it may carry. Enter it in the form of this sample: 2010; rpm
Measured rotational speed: 7900; rpm
